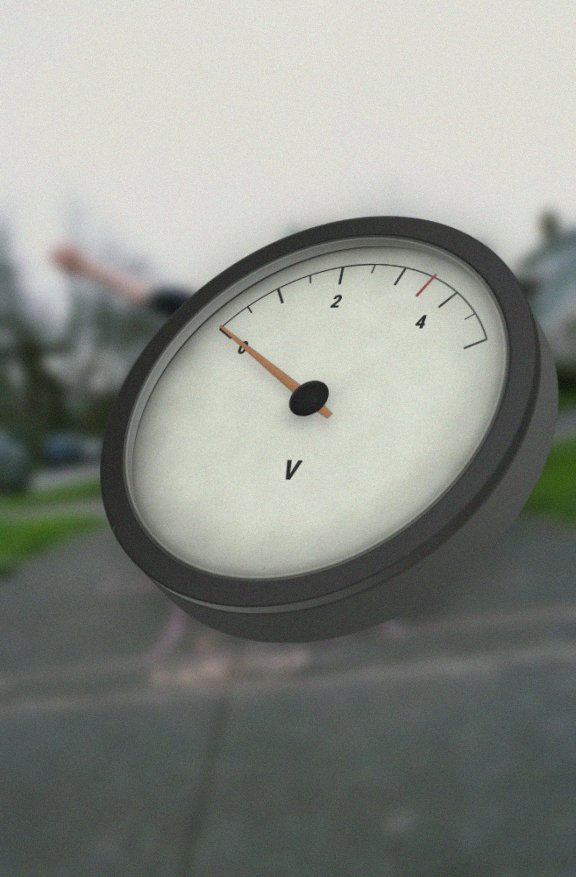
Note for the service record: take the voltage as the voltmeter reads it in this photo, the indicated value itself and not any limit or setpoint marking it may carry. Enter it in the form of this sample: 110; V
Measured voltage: 0; V
